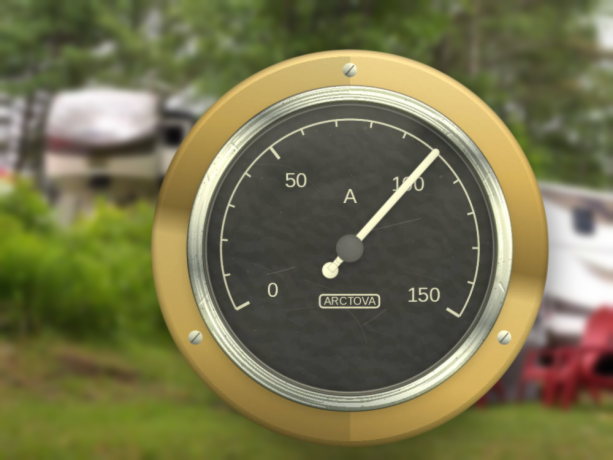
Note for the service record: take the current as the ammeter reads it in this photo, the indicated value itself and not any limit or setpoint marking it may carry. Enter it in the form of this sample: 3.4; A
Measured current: 100; A
